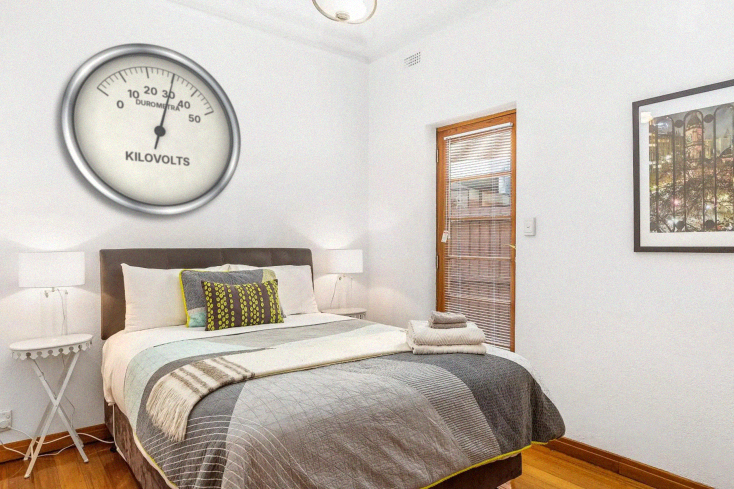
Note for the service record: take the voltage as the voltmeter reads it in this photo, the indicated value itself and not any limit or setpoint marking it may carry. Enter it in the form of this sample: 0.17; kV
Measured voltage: 30; kV
